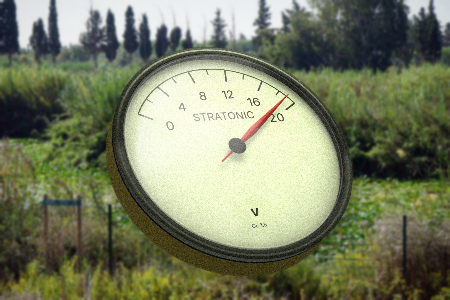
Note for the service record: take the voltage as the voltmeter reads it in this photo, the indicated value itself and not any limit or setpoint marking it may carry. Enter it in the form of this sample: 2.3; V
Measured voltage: 19; V
